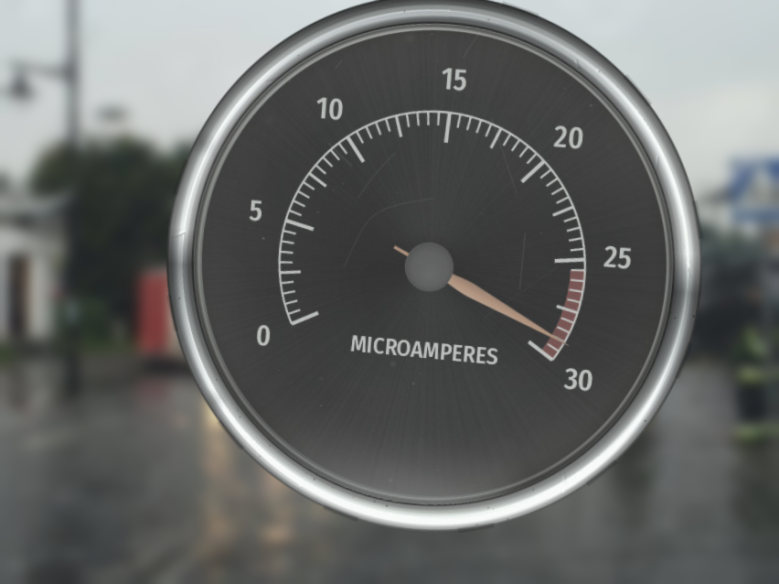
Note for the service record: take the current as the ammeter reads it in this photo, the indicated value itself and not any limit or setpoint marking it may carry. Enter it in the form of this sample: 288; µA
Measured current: 29; µA
